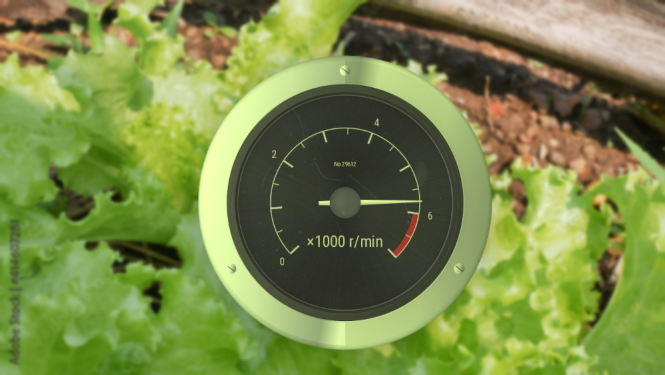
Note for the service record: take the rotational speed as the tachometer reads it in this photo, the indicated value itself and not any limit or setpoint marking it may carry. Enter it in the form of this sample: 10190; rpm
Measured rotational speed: 5750; rpm
